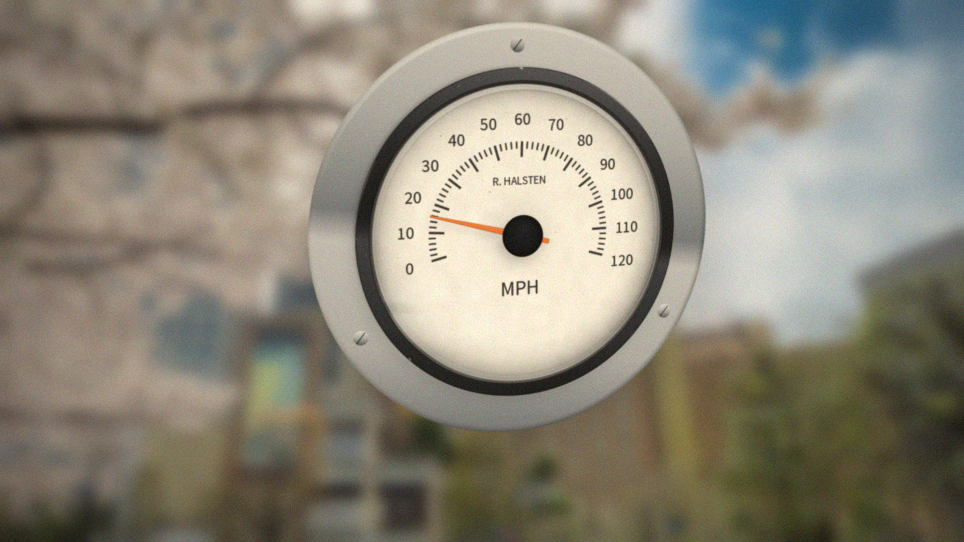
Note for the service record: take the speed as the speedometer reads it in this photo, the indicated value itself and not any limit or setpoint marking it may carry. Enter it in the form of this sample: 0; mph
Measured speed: 16; mph
